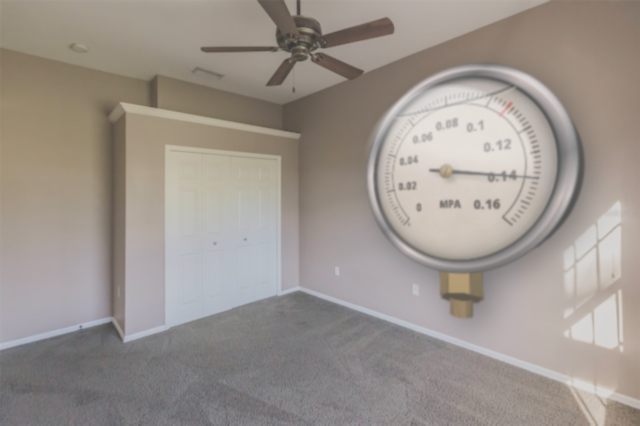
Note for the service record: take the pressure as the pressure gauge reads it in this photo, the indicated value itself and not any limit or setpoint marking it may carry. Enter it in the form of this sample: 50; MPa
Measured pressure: 0.14; MPa
